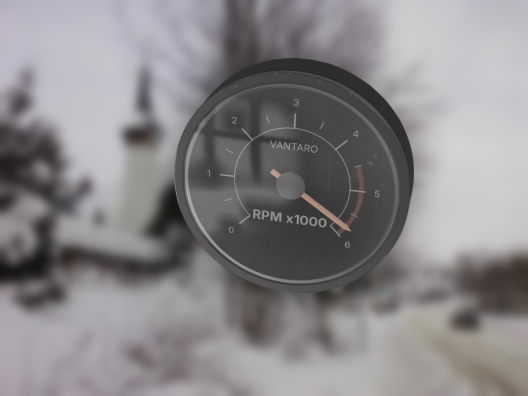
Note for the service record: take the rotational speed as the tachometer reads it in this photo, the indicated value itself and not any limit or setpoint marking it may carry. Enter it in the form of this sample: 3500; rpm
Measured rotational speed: 5750; rpm
